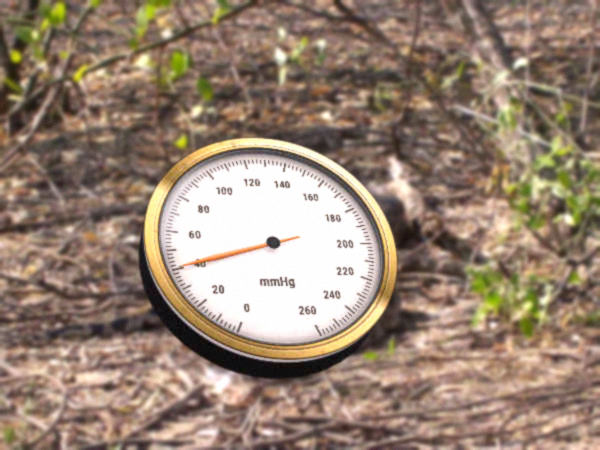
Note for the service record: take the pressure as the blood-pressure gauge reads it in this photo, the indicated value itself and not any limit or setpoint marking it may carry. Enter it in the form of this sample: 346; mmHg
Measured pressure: 40; mmHg
